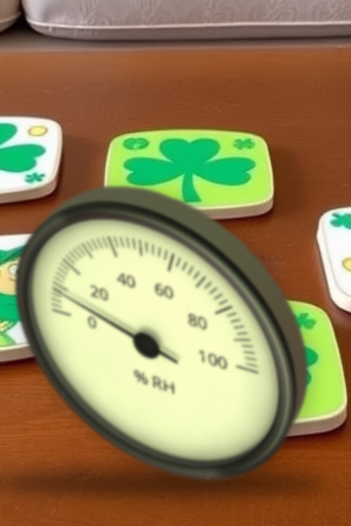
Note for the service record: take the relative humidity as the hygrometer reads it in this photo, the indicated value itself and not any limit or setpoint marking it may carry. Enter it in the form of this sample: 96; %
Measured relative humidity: 10; %
